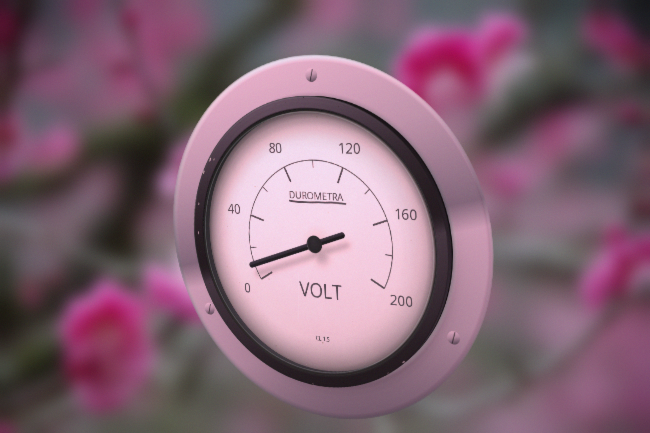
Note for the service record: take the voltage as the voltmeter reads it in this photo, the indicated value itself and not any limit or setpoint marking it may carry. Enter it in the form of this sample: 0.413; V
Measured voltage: 10; V
